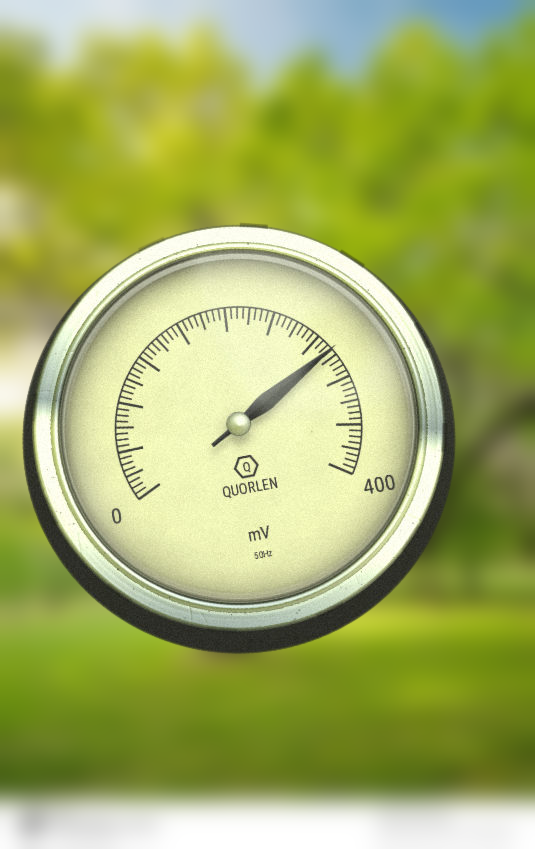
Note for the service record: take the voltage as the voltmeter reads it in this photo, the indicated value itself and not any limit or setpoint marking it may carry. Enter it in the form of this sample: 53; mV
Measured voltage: 295; mV
